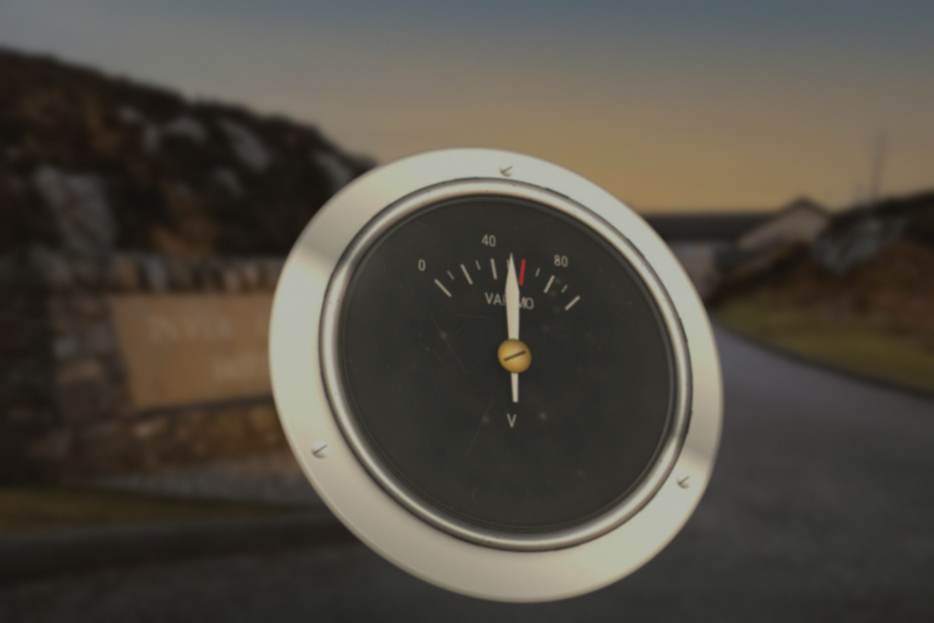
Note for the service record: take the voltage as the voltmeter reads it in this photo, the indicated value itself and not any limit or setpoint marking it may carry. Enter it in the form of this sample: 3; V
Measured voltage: 50; V
